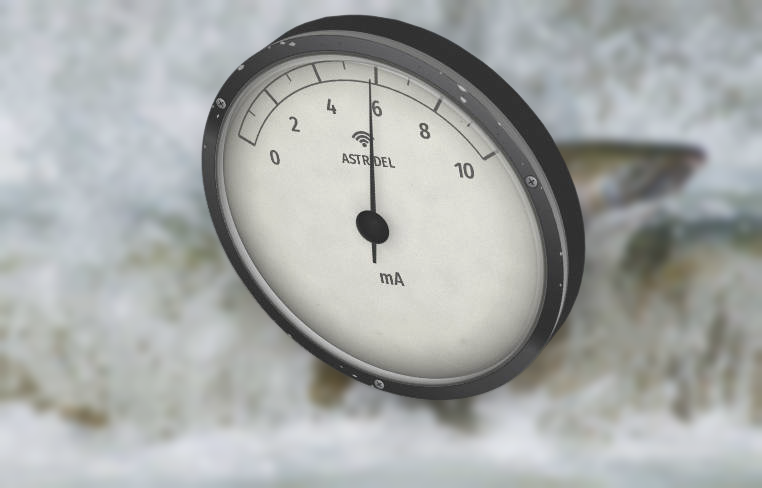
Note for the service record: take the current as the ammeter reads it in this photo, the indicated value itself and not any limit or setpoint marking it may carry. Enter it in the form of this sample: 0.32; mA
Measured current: 6; mA
